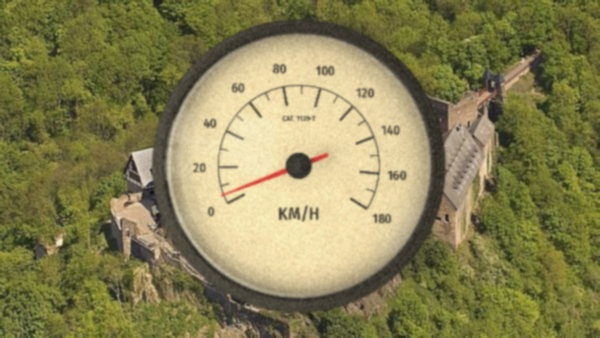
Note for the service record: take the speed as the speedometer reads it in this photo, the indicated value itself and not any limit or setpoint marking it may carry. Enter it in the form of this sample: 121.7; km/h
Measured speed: 5; km/h
